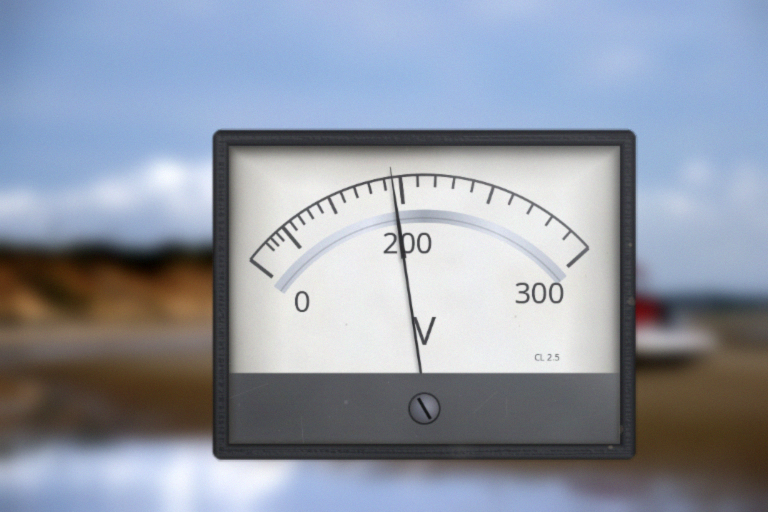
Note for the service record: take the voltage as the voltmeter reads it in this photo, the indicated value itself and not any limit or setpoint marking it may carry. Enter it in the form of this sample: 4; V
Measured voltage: 195; V
